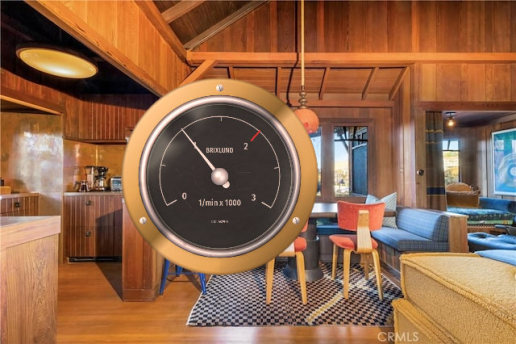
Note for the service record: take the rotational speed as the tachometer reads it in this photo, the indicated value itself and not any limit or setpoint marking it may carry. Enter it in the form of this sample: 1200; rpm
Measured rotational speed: 1000; rpm
